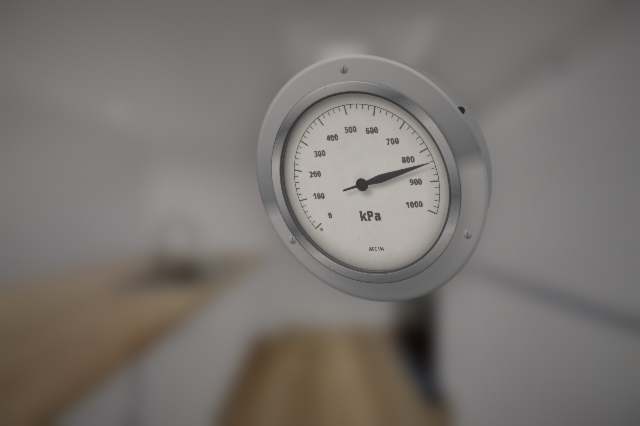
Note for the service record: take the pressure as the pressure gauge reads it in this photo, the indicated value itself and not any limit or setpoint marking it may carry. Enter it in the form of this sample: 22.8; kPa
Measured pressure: 840; kPa
